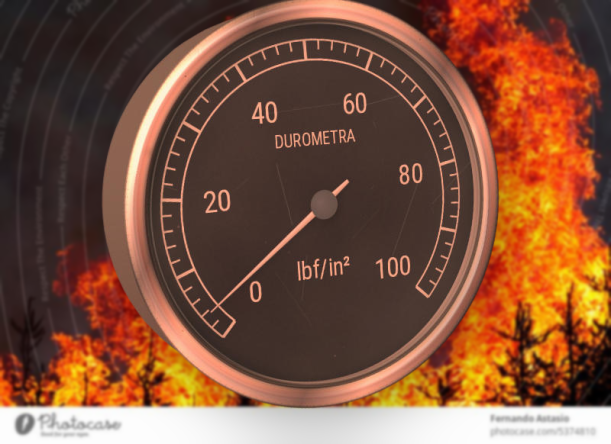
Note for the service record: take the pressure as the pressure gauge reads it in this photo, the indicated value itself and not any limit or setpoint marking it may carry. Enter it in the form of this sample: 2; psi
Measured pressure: 4; psi
